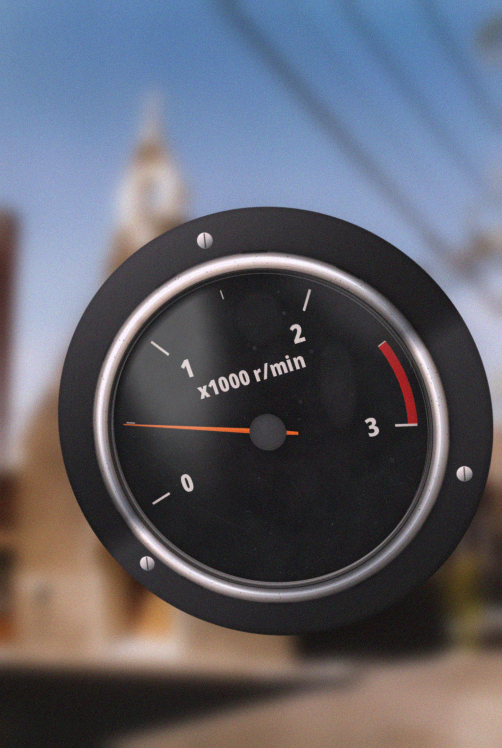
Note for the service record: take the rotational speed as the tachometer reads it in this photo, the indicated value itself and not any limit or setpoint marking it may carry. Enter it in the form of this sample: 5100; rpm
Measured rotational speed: 500; rpm
